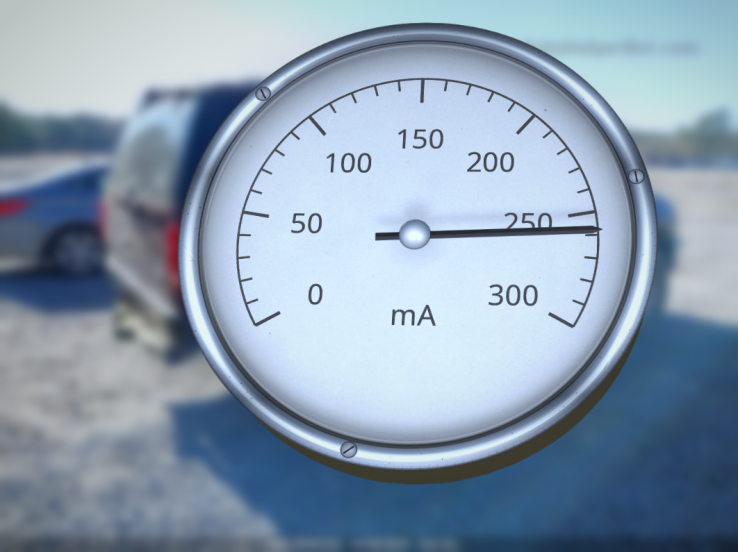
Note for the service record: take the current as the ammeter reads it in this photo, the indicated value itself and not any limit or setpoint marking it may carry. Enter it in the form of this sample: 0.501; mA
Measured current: 260; mA
